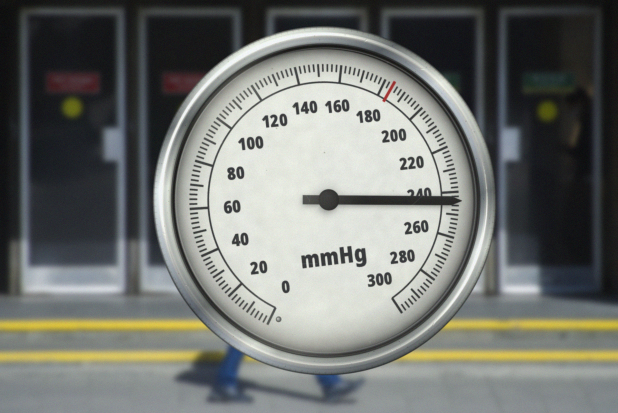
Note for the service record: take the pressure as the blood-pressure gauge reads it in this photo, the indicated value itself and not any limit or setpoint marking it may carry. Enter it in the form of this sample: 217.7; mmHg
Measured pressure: 244; mmHg
